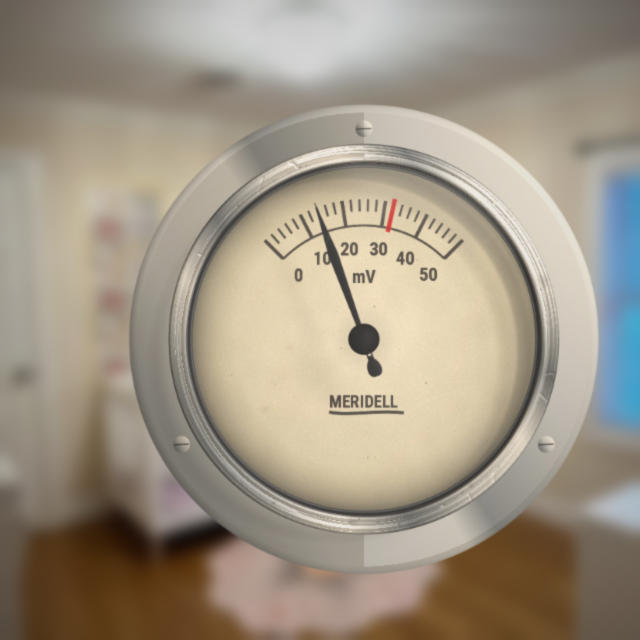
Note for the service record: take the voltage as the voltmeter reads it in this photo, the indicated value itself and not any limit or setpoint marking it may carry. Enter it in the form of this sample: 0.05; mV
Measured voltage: 14; mV
